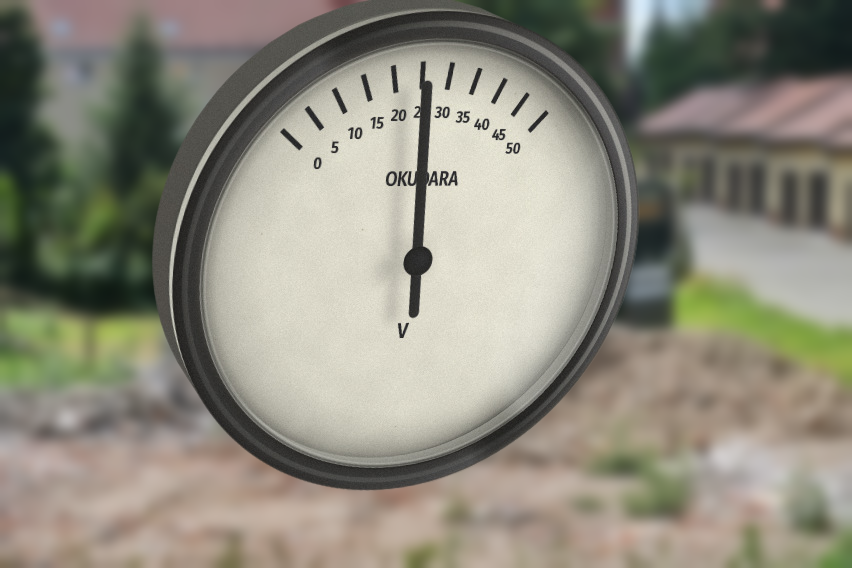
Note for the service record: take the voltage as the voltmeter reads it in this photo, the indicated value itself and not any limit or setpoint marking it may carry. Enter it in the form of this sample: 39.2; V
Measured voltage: 25; V
